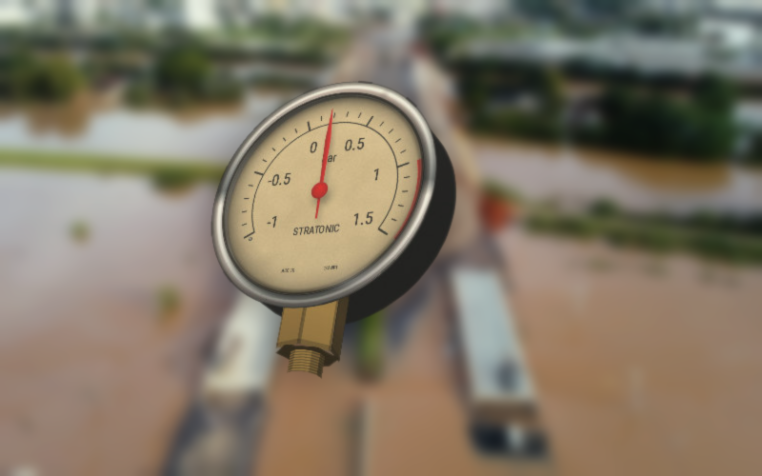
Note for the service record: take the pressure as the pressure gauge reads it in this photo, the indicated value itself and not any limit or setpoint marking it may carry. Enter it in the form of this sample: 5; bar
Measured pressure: 0.2; bar
